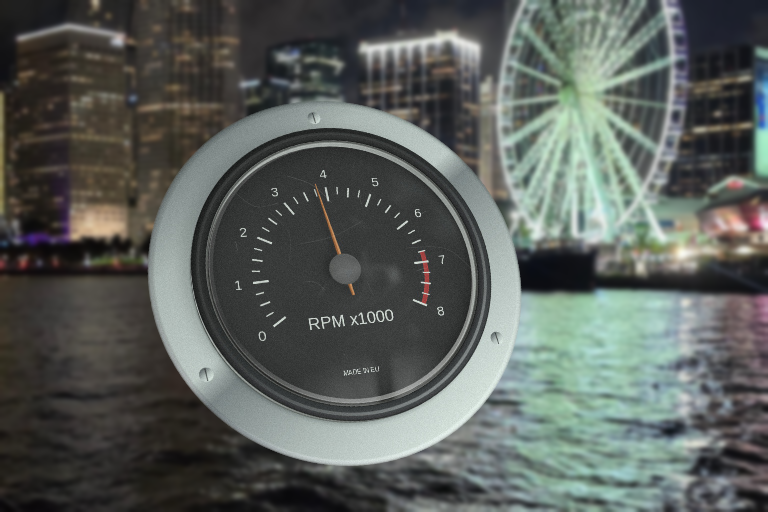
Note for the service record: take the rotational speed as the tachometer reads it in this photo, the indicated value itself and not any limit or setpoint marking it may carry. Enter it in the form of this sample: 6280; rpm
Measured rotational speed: 3750; rpm
